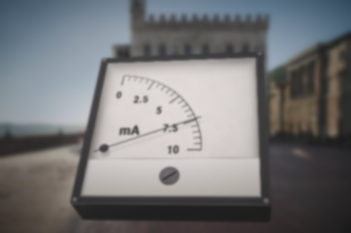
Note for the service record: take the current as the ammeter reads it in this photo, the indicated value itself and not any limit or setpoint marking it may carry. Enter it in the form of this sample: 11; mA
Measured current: 7.5; mA
